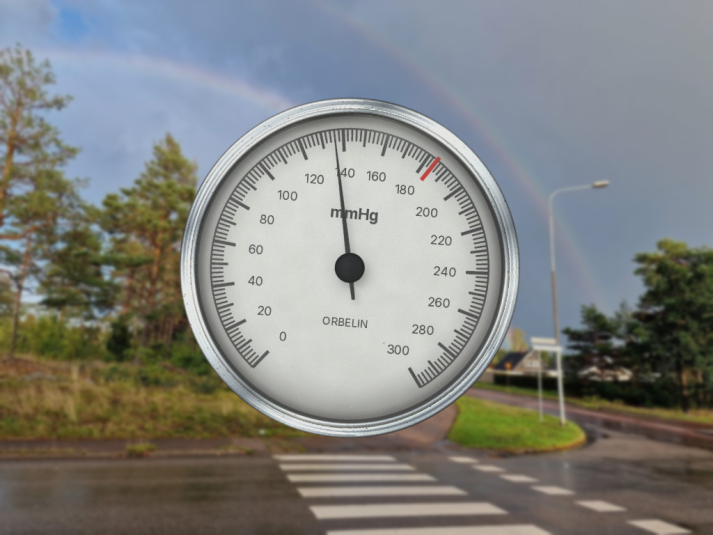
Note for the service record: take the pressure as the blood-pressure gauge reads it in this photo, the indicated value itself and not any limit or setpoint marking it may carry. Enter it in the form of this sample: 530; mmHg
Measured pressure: 136; mmHg
